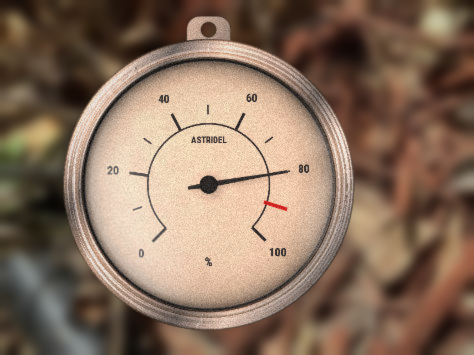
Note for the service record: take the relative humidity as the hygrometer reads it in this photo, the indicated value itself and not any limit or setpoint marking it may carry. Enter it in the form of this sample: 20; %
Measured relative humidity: 80; %
